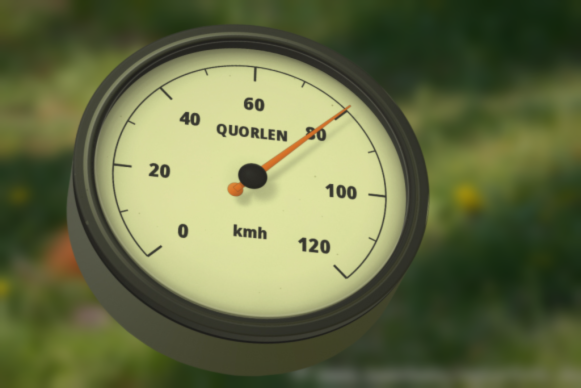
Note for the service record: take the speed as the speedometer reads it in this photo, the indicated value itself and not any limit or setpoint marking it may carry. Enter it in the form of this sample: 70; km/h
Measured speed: 80; km/h
